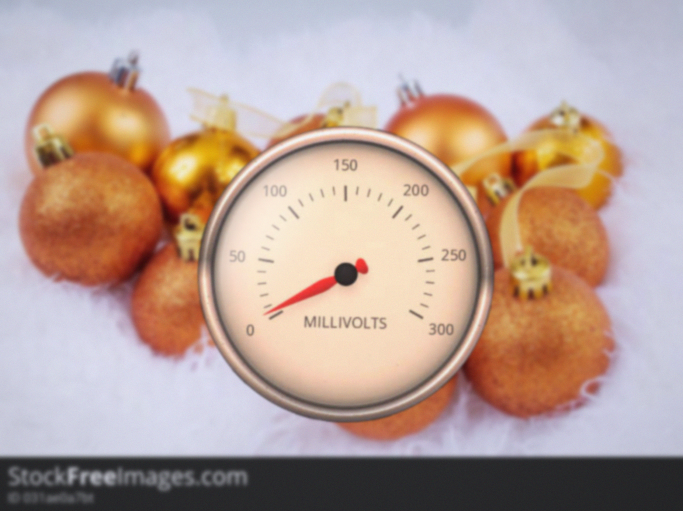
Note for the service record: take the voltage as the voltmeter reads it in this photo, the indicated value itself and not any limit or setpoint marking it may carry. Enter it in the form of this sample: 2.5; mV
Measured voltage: 5; mV
